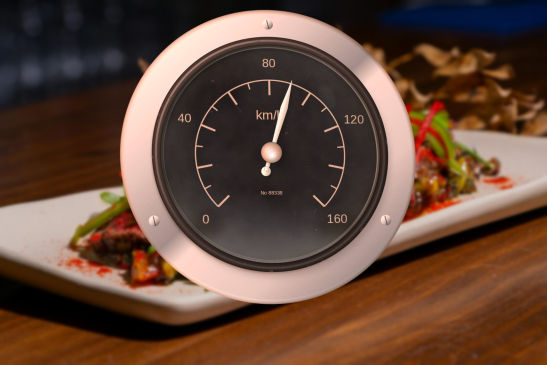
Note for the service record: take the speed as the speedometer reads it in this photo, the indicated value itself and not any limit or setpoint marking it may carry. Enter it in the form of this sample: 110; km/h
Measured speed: 90; km/h
